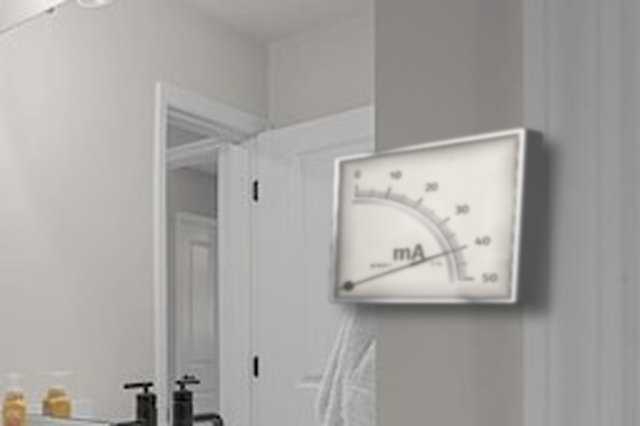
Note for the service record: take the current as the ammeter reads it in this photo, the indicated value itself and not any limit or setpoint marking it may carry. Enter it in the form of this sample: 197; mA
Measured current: 40; mA
